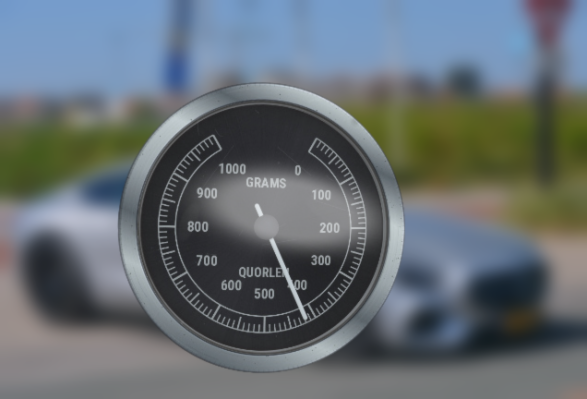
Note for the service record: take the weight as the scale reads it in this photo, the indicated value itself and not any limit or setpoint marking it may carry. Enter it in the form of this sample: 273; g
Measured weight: 420; g
